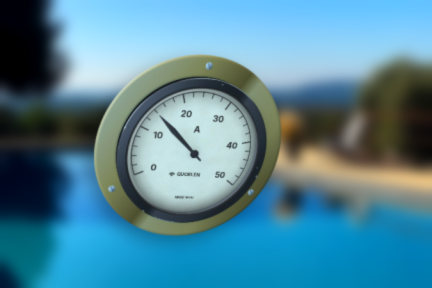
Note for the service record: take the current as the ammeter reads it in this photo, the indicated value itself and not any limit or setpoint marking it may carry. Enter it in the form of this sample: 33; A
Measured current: 14; A
